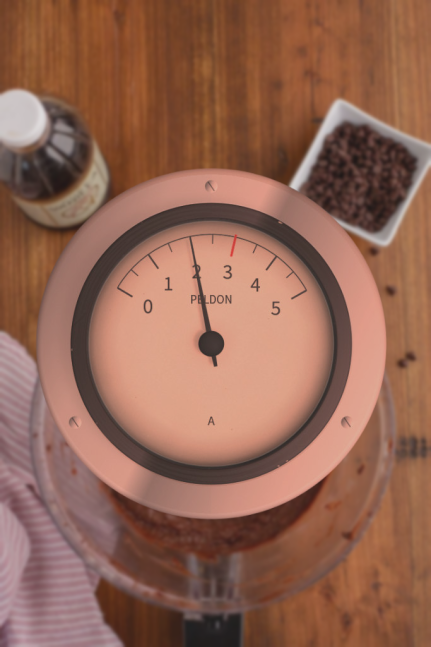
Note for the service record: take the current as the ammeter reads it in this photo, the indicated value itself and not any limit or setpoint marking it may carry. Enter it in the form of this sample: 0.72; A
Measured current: 2; A
